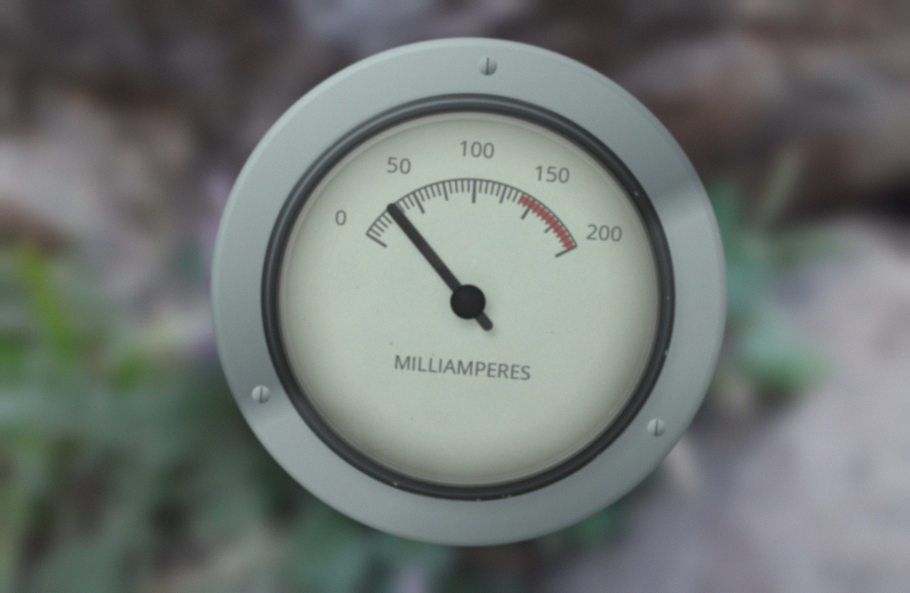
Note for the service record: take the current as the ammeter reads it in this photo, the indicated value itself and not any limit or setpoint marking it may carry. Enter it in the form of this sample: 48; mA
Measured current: 30; mA
